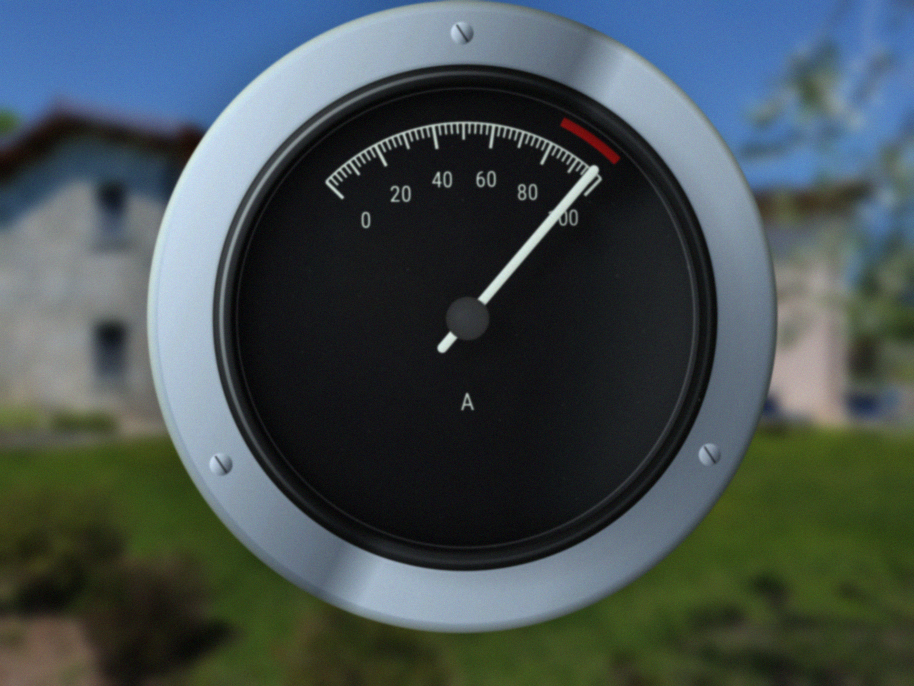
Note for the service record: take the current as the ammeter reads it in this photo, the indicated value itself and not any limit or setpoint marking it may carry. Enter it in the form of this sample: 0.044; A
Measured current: 96; A
